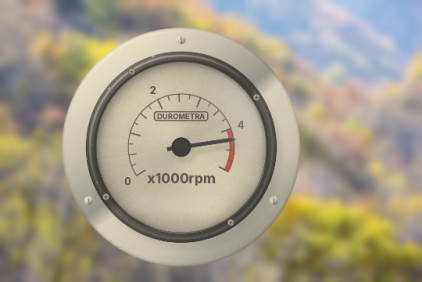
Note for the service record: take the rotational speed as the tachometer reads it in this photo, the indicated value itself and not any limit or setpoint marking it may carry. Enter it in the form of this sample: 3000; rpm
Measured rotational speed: 4250; rpm
